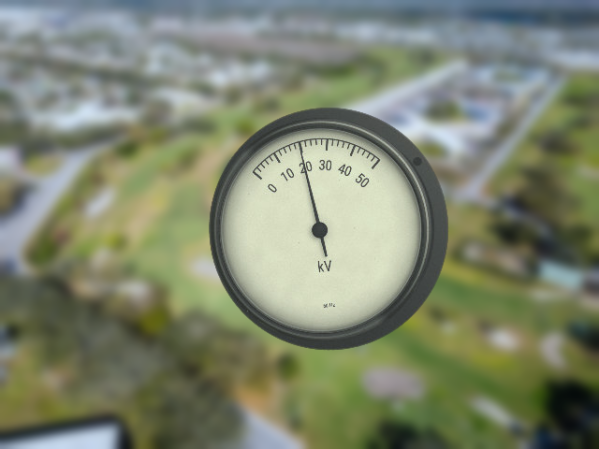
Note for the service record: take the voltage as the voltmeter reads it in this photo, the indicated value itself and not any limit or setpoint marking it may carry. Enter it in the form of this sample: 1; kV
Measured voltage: 20; kV
